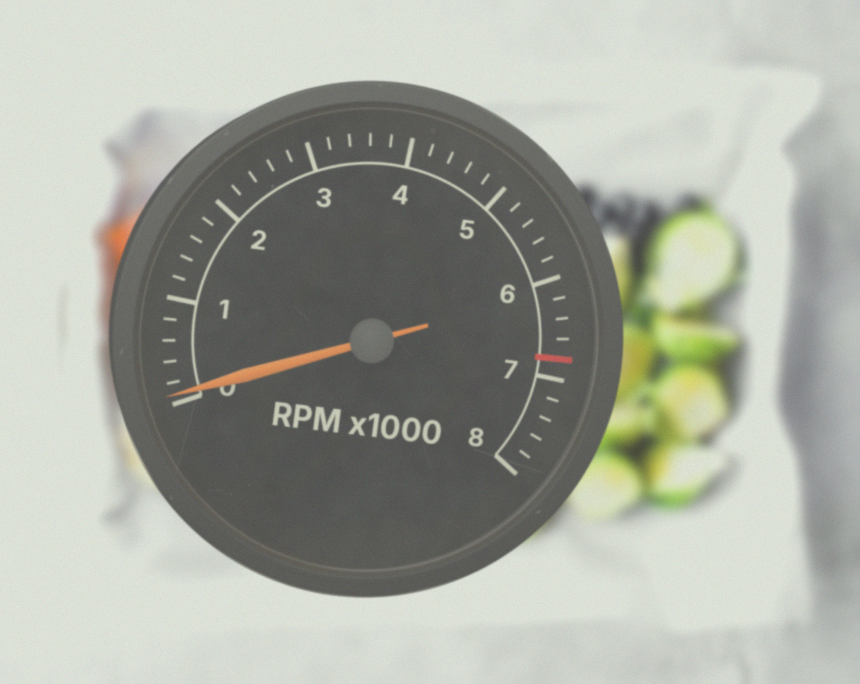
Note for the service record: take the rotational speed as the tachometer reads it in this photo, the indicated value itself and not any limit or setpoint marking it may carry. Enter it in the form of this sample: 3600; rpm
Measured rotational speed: 100; rpm
